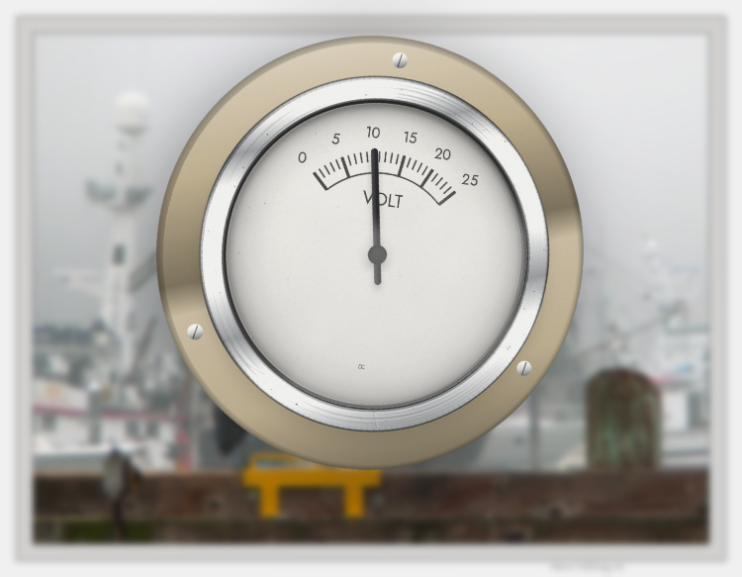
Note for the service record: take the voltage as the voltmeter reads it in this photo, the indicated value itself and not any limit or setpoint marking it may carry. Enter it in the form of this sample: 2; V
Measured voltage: 10; V
